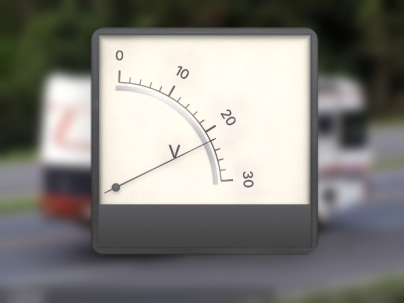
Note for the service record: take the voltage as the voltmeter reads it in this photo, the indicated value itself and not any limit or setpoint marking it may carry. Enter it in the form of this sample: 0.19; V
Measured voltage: 22; V
